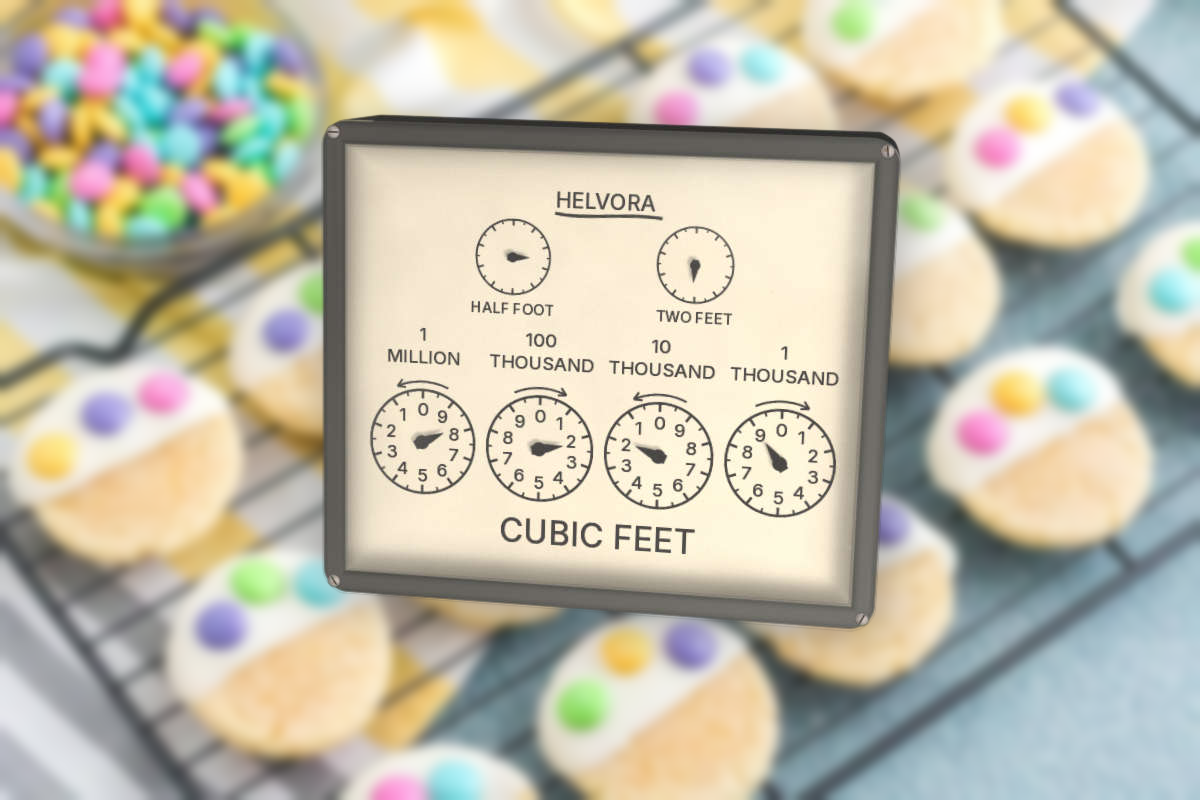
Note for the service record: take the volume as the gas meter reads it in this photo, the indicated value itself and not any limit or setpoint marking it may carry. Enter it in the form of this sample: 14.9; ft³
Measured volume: 821900; ft³
